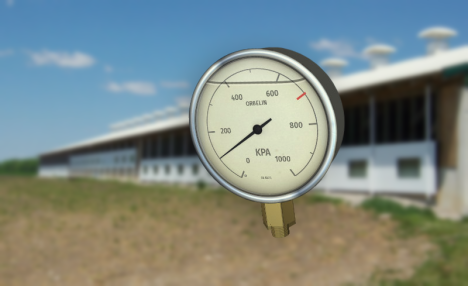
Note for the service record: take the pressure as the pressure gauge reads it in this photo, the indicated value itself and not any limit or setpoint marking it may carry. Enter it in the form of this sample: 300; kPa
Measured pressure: 100; kPa
